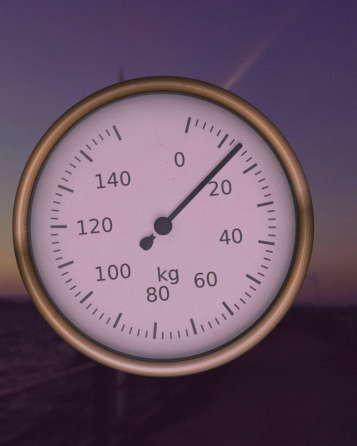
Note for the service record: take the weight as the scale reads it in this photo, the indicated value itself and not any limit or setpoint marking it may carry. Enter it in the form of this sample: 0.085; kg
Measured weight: 14; kg
